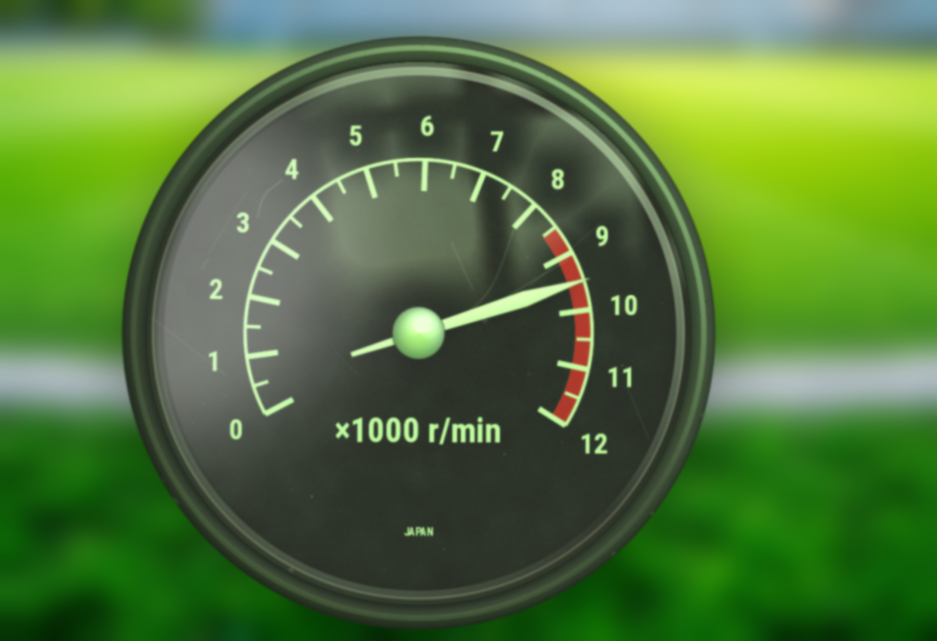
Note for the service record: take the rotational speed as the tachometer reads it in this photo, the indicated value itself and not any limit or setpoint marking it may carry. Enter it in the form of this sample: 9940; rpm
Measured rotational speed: 9500; rpm
